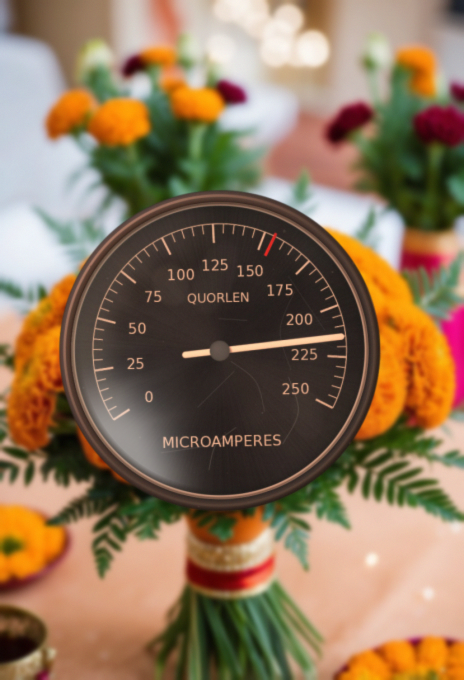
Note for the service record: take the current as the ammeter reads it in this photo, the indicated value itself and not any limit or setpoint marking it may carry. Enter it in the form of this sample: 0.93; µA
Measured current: 215; µA
